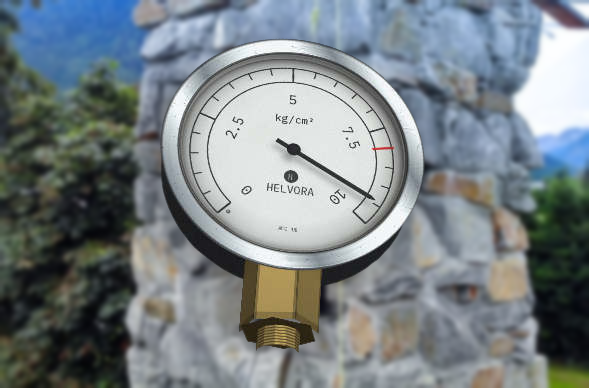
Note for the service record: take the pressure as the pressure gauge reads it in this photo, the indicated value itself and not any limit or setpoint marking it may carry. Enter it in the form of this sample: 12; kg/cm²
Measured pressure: 9.5; kg/cm²
